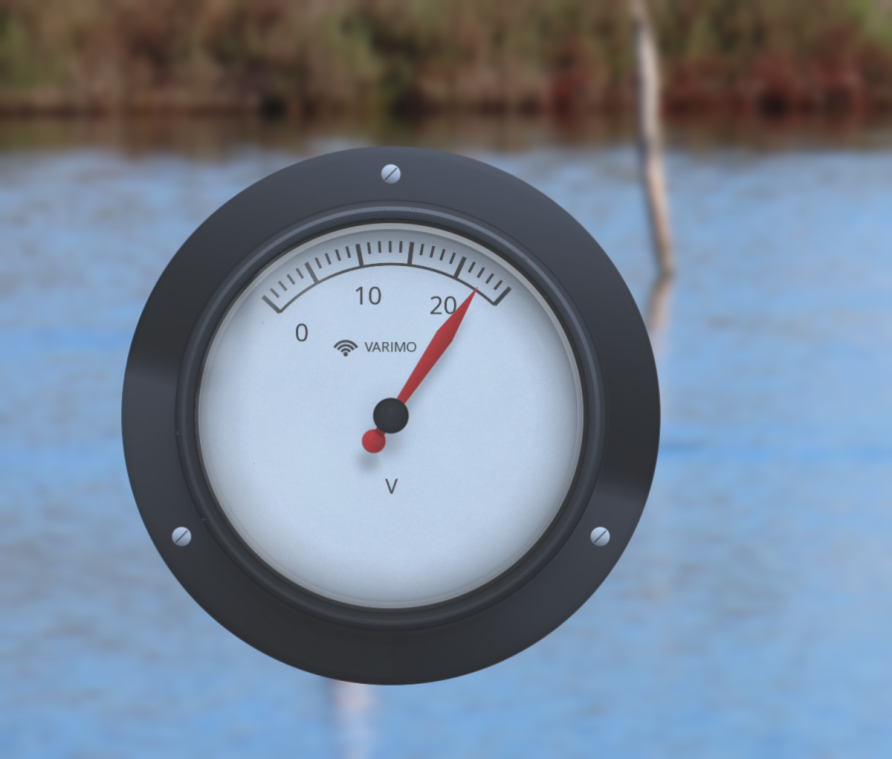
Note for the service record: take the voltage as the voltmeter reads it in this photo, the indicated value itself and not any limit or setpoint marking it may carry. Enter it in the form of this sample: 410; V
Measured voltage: 22.5; V
